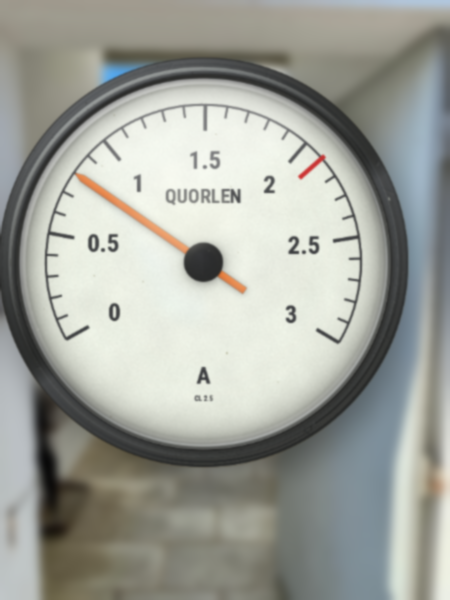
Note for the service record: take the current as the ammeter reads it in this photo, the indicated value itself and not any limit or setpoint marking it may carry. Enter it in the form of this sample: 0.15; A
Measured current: 0.8; A
